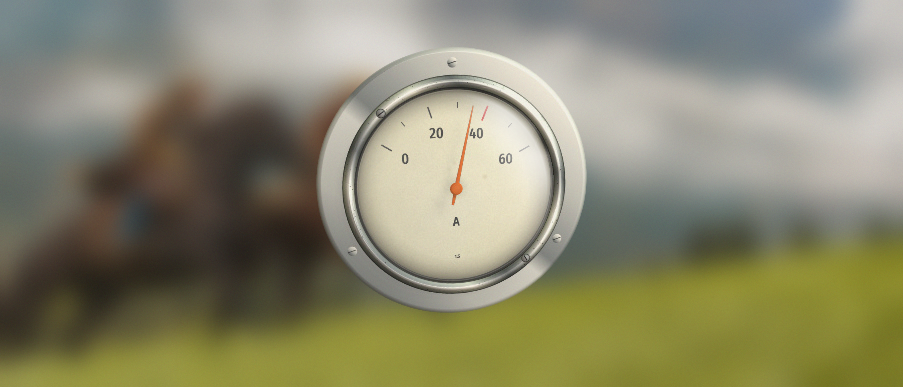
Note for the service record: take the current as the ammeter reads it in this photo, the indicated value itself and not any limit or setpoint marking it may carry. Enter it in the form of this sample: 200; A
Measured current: 35; A
